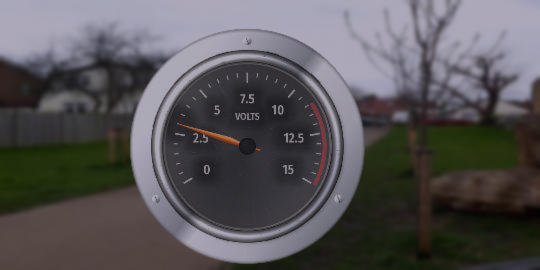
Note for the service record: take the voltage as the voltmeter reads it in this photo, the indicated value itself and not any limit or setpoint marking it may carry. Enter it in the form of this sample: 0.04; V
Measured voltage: 3; V
